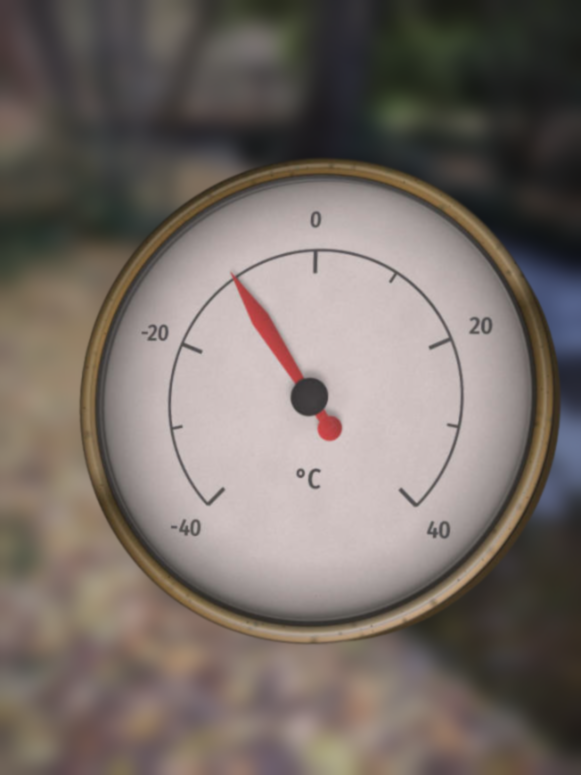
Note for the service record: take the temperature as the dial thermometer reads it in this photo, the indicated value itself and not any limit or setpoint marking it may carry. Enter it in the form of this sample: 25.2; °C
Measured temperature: -10; °C
